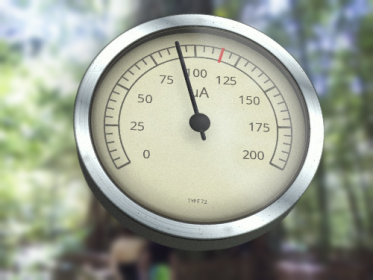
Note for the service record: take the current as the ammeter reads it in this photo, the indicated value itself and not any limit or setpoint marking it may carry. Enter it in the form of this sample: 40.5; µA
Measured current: 90; µA
